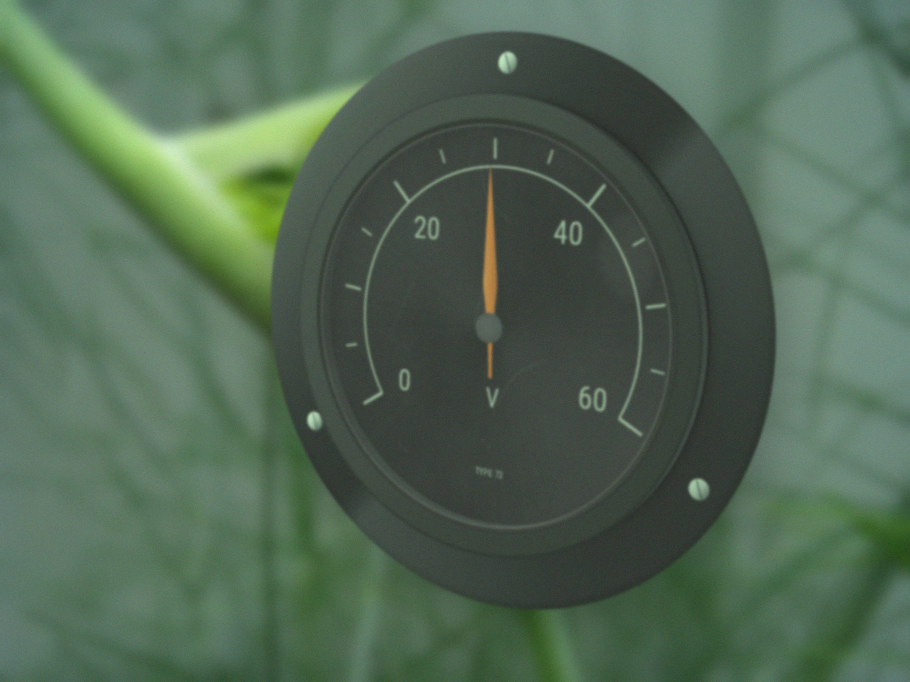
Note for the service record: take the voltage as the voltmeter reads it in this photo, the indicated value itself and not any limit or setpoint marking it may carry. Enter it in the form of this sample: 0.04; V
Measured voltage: 30; V
